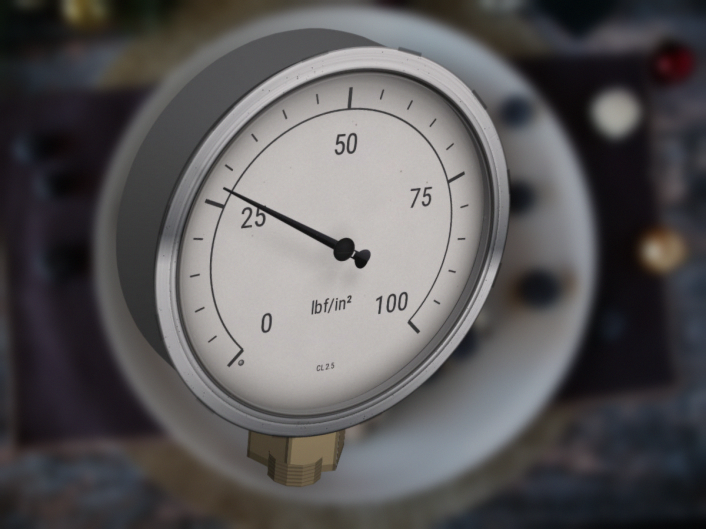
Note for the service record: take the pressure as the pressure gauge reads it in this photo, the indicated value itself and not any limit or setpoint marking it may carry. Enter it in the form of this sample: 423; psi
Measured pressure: 27.5; psi
